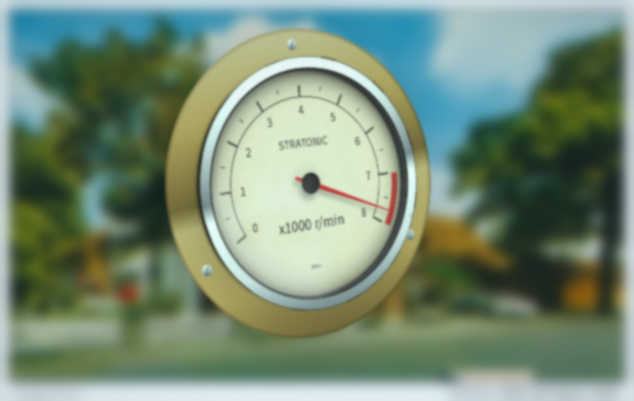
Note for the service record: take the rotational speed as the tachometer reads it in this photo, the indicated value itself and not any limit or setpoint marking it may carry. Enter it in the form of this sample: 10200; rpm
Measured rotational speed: 7750; rpm
